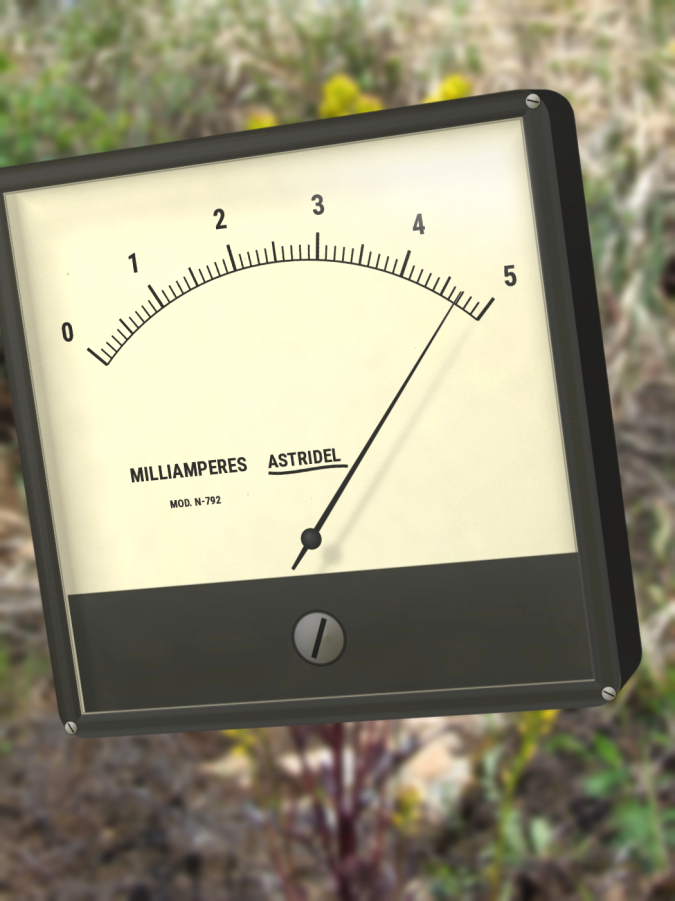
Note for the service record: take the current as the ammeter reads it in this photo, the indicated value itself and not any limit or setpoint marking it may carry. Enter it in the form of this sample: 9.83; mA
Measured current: 4.7; mA
